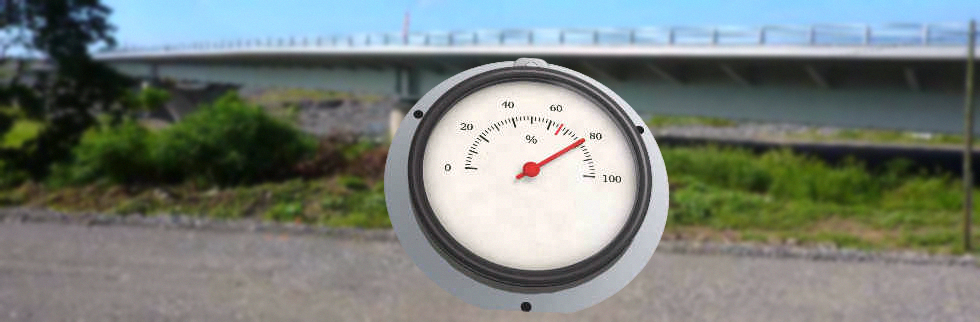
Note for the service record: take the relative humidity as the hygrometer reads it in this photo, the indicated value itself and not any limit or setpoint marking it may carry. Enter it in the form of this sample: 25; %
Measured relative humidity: 80; %
